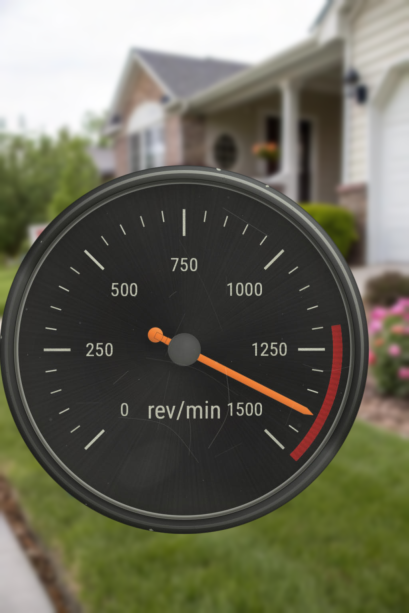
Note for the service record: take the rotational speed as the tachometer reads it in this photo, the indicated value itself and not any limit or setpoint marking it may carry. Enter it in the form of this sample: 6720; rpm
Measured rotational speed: 1400; rpm
